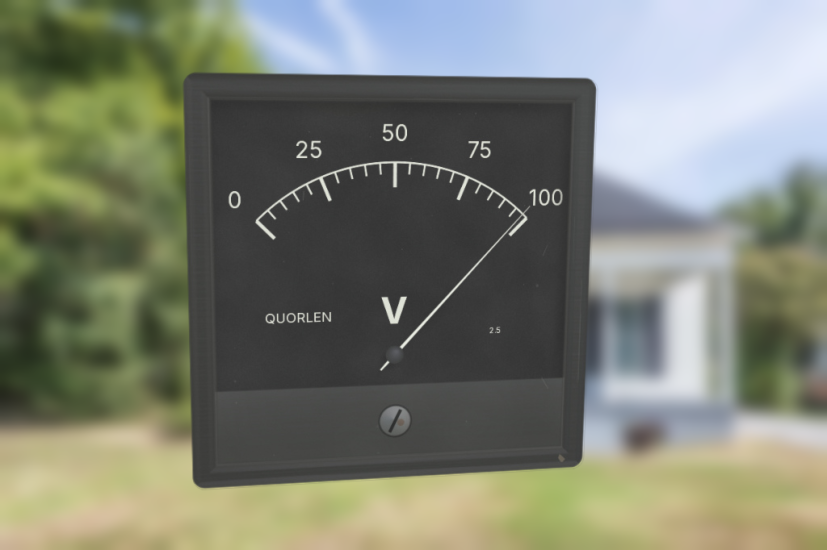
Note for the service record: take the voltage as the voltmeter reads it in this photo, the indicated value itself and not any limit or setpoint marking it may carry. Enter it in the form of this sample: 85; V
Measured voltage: 97.5; V
